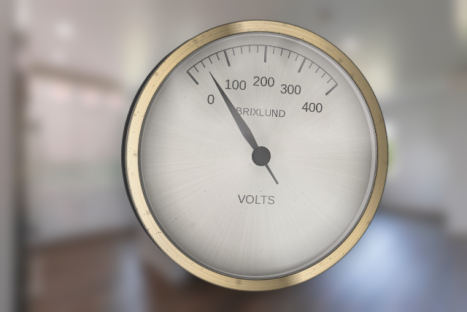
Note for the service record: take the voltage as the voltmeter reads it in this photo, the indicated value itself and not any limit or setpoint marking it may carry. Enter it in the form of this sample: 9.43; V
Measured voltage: 40; V
